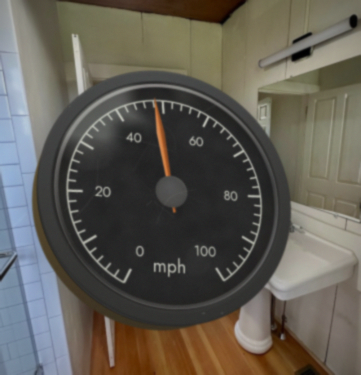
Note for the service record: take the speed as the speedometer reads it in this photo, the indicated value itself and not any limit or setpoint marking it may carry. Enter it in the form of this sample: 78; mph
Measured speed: 48; mph
